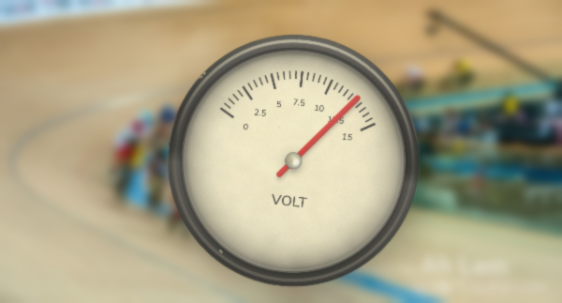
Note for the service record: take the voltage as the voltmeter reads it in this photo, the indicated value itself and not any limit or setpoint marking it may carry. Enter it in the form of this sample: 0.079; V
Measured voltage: 12.5; V
